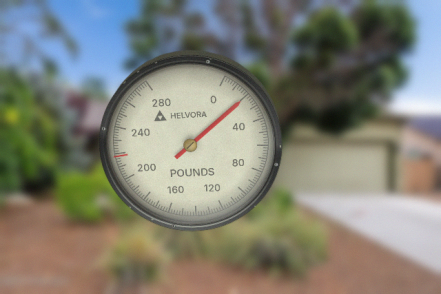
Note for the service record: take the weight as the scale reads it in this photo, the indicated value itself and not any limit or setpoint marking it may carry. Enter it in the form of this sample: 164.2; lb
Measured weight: 20; lb
